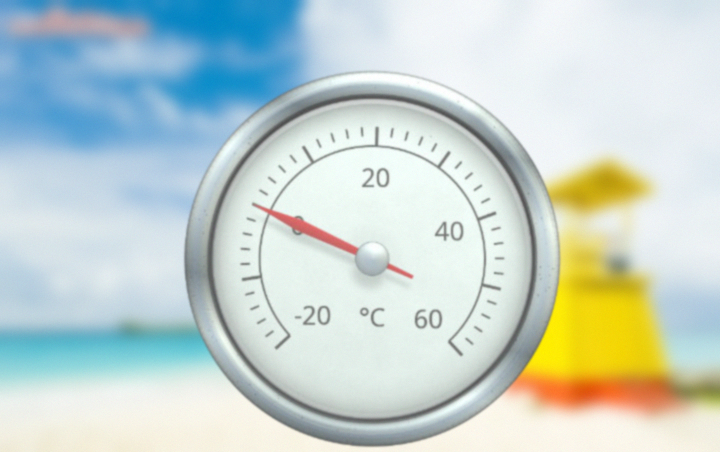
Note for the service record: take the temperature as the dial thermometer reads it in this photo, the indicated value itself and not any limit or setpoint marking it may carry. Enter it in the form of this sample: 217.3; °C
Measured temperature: 0; °C
